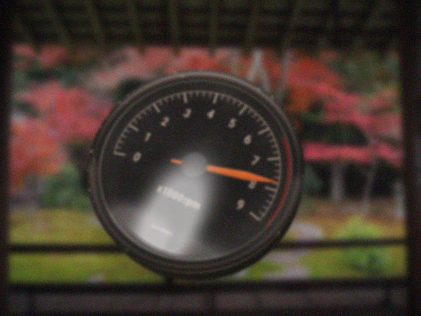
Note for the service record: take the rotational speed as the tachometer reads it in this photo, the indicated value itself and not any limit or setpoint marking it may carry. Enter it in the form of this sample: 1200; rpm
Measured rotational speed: 7800; rpm
